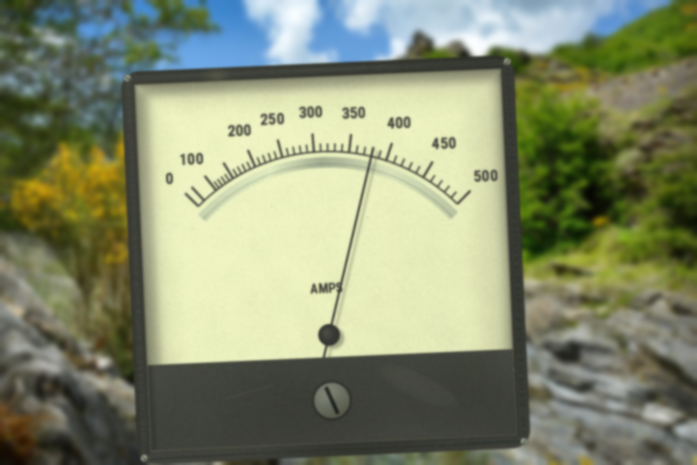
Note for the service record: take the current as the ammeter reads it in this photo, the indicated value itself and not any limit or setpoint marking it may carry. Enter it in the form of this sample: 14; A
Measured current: 380; A
